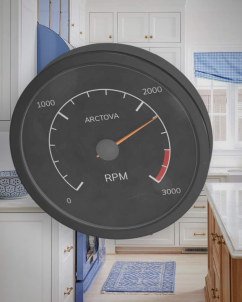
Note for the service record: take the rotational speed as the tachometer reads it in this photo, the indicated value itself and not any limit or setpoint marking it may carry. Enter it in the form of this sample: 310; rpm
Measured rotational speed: 2200; rpm
